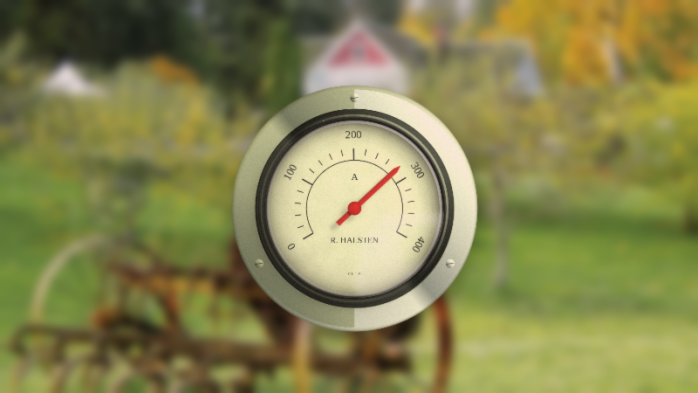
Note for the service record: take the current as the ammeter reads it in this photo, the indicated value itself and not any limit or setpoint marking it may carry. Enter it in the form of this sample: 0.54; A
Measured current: 280; A
